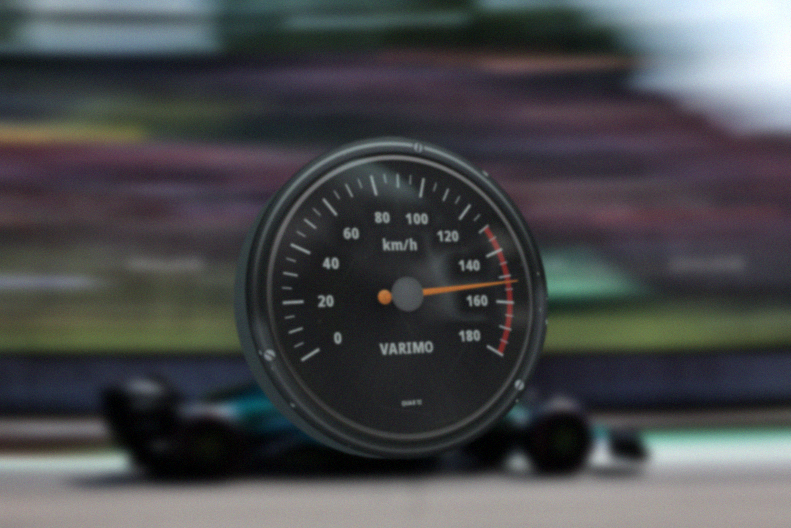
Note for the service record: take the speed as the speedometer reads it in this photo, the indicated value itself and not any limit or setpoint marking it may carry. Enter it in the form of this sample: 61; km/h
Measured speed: 152.5; km/h
